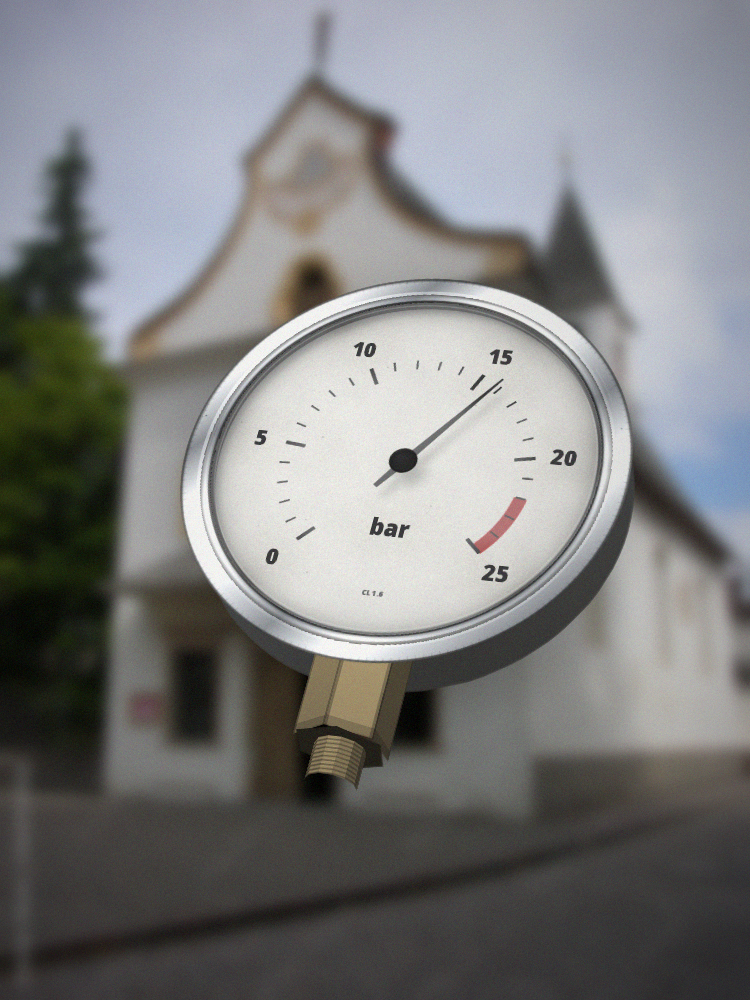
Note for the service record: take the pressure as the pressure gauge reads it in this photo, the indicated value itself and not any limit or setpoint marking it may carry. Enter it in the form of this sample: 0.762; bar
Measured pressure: 16; bar
